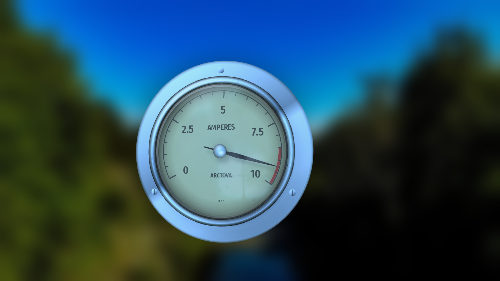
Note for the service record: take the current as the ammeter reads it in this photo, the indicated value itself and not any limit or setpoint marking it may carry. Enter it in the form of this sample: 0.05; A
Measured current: 9.25; A
